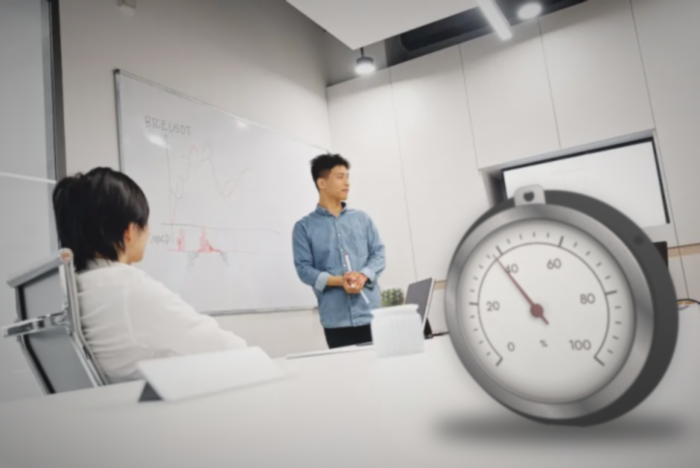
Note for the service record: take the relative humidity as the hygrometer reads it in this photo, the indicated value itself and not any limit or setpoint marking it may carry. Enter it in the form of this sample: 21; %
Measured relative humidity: 38; %
